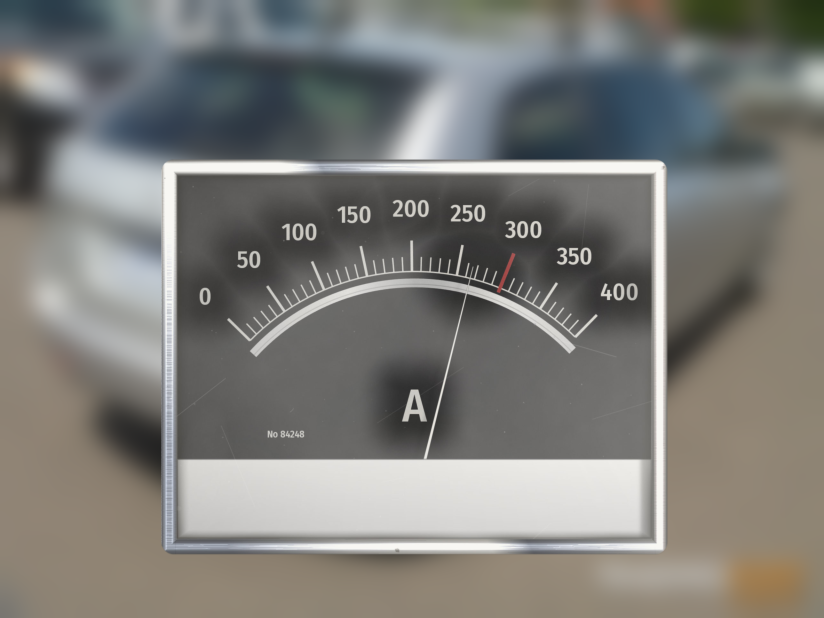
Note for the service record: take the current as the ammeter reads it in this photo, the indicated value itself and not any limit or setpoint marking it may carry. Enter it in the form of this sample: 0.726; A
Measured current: 265; A
